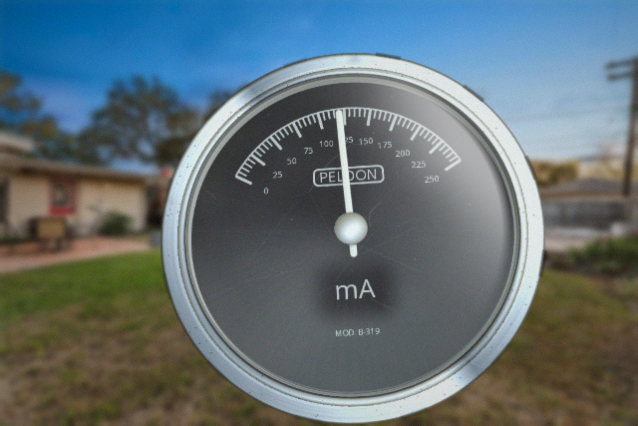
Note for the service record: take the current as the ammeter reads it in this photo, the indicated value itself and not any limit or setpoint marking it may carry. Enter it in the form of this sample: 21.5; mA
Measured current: 120; mA
